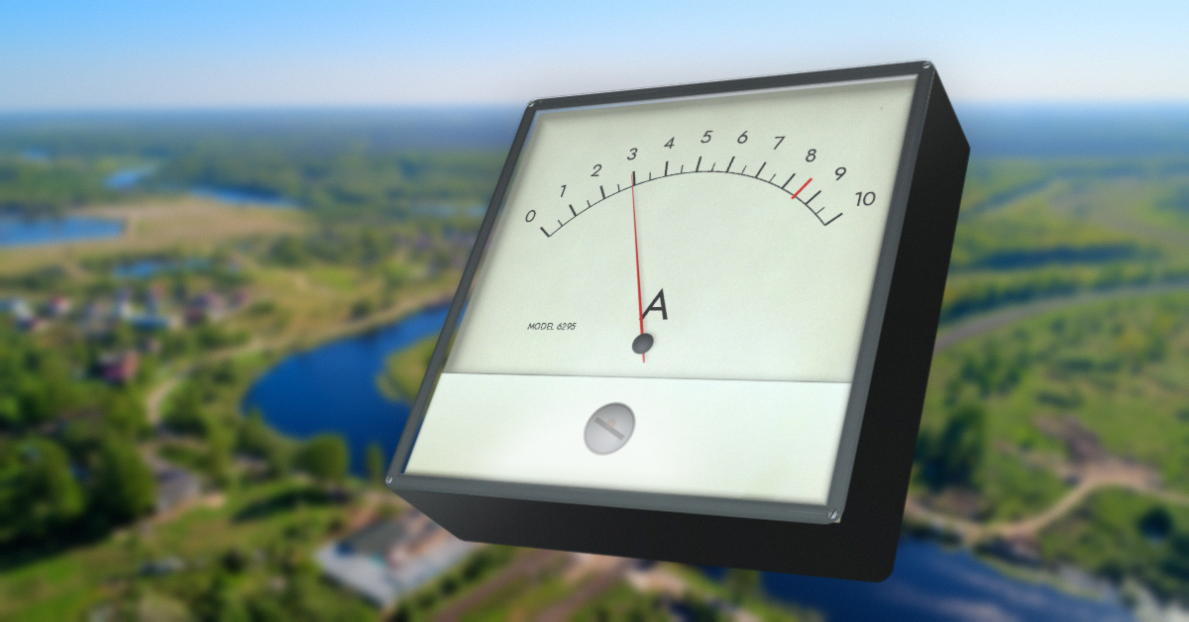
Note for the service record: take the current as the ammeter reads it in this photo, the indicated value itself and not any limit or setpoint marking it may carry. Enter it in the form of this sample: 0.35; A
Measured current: 3; A
